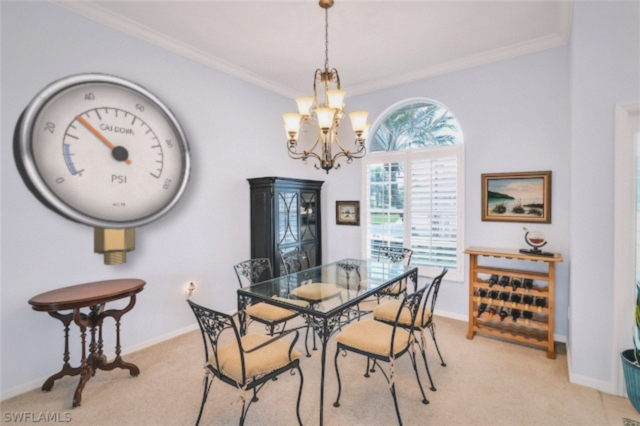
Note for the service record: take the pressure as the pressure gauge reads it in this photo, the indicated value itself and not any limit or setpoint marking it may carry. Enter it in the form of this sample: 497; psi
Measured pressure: 30; psi
